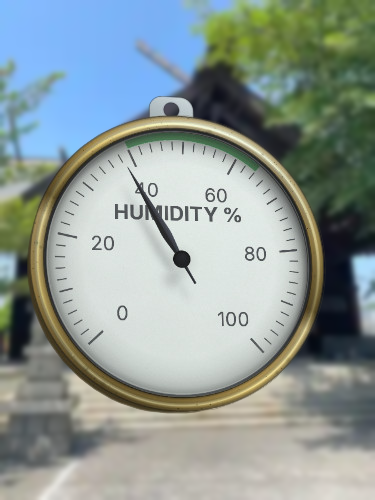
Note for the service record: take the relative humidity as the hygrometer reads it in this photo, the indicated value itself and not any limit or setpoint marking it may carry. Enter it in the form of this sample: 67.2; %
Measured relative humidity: 38; %
